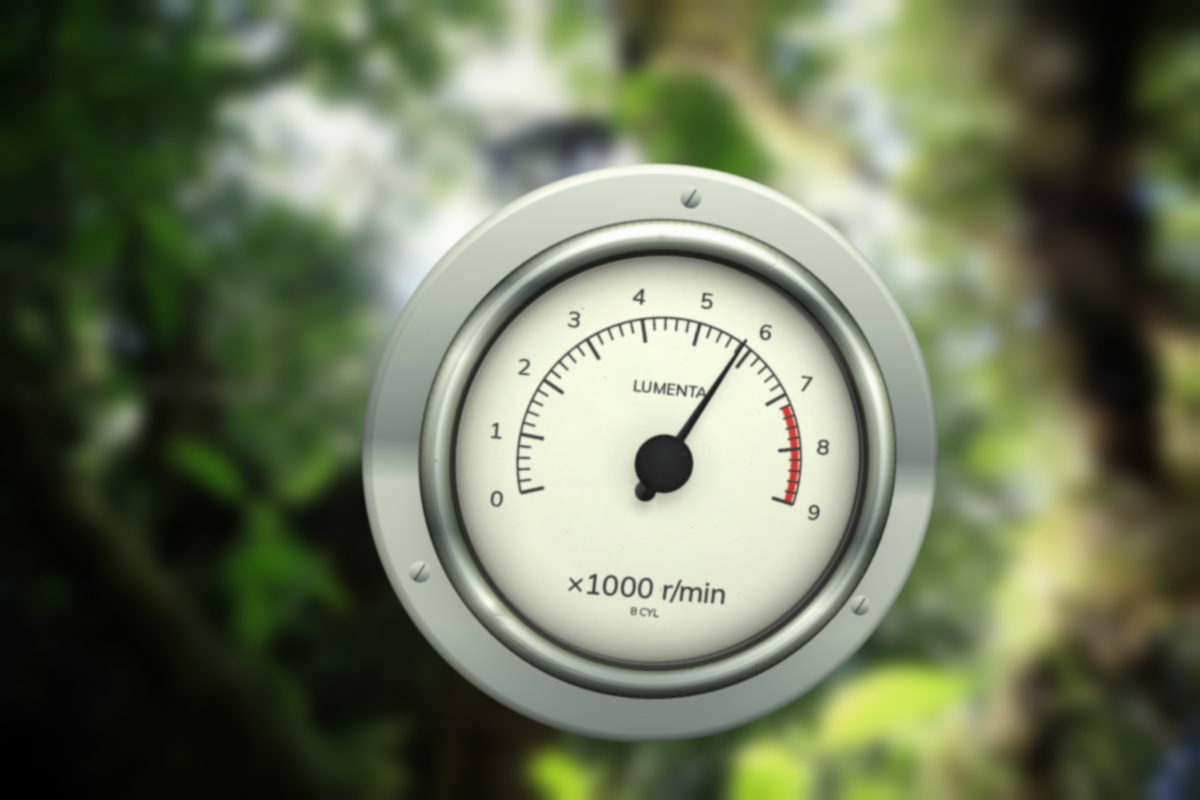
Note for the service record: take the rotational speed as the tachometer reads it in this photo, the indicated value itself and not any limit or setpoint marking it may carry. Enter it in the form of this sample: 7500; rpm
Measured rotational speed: 5800; rpm
